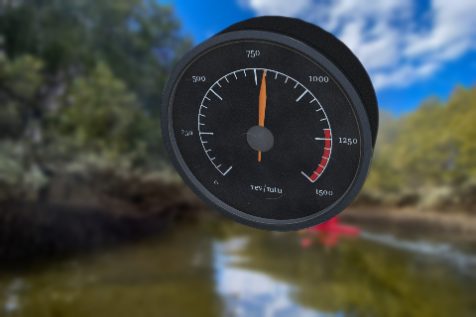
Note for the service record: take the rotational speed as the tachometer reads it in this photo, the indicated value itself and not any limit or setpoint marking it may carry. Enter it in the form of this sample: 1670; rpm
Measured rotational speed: 800; rpm
